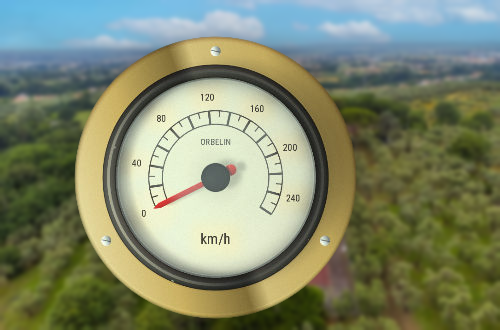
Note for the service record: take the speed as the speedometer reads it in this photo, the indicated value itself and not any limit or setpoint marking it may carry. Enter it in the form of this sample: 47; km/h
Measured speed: 0; km/h
